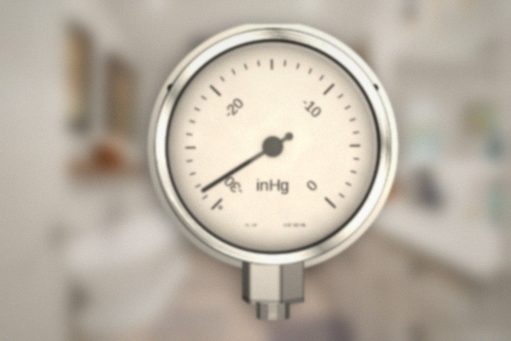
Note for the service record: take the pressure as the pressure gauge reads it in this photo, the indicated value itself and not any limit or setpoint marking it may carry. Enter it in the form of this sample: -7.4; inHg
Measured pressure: -28.5; inHg
